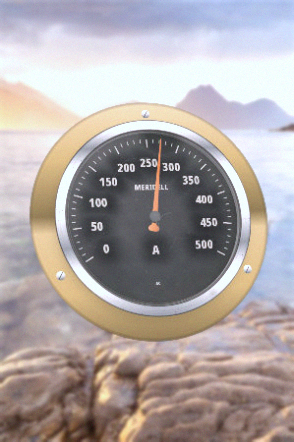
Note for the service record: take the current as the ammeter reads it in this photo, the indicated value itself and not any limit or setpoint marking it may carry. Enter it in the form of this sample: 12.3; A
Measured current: 270; A
